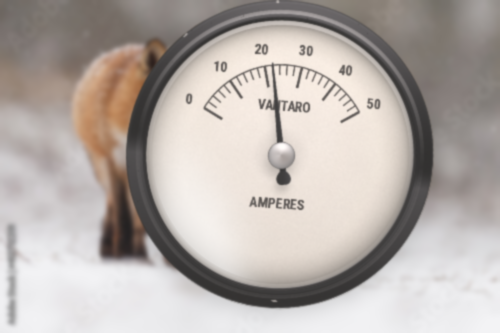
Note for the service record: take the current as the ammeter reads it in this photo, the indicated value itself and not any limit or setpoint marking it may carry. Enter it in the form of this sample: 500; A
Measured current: 22; A
